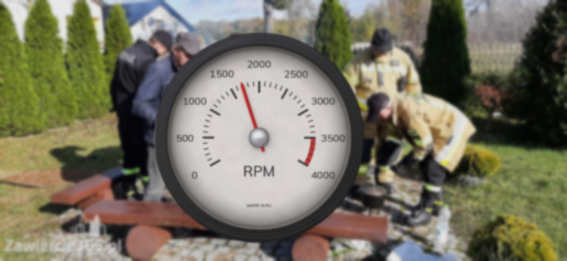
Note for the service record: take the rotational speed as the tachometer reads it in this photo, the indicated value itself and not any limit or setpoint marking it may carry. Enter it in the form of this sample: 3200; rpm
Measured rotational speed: 1700; rpm
